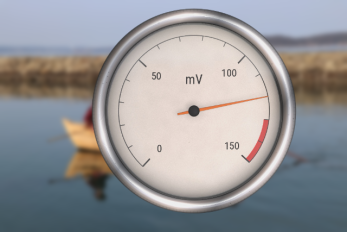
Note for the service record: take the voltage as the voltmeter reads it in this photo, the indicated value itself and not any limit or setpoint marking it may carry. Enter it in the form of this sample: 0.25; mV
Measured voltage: 120; mV
